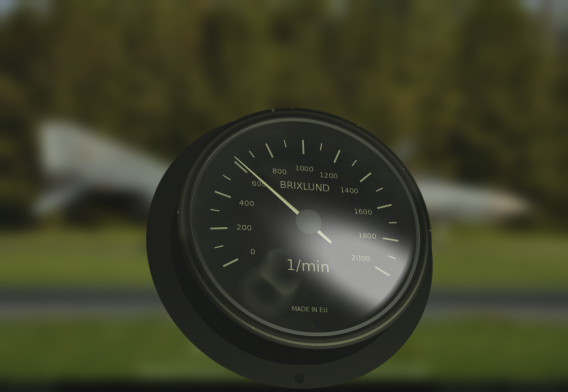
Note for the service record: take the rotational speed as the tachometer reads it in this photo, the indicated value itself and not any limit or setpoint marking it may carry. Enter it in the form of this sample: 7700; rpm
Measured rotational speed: 600; rpm
